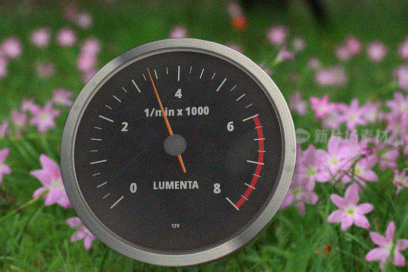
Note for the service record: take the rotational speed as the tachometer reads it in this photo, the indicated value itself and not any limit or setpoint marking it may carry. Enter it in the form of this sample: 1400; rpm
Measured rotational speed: 3375; rpm
